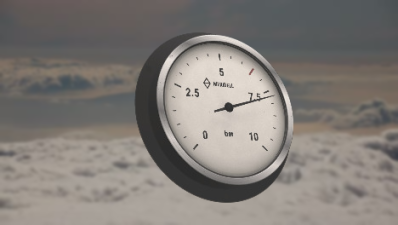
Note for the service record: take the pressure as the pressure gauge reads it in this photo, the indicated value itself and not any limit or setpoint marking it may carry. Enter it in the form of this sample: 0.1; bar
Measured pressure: 7.75; bar
